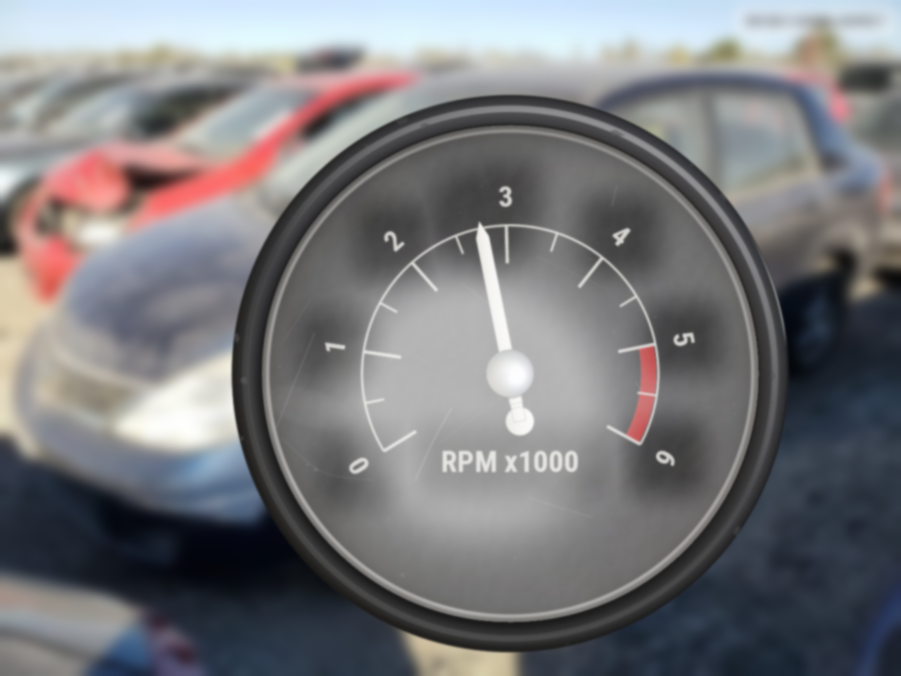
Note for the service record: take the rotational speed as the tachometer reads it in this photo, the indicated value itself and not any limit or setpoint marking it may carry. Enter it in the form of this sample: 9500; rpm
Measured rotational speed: 2750; rpm
